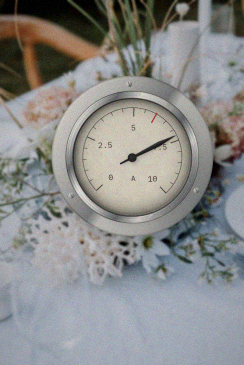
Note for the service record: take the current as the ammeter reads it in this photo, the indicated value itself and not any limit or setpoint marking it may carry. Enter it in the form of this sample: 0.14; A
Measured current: 7.25; A
